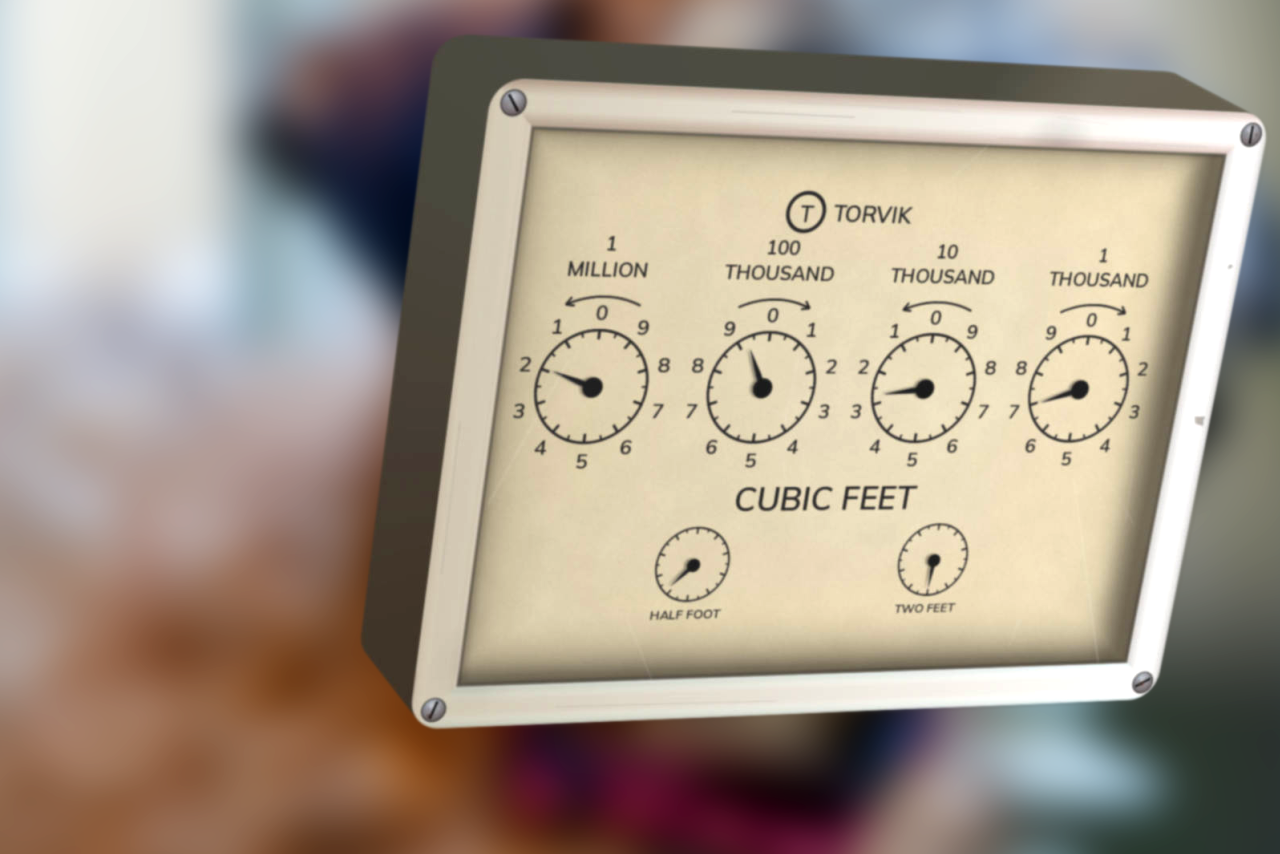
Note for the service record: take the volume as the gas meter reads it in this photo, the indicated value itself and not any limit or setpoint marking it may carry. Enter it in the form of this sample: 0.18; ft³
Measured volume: 192700; ft³
